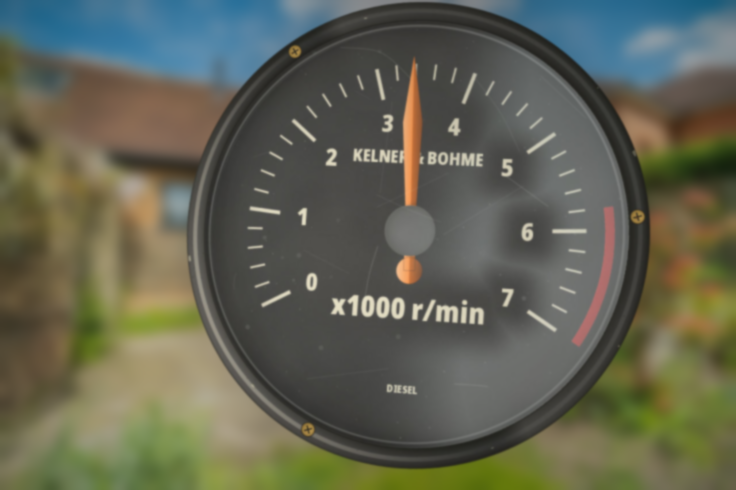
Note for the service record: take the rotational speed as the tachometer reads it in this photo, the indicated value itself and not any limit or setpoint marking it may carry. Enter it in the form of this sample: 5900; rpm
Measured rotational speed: 3400; rpm
